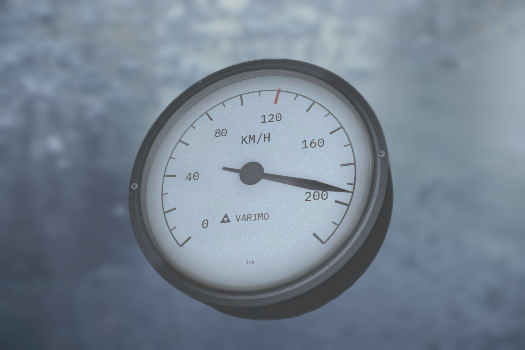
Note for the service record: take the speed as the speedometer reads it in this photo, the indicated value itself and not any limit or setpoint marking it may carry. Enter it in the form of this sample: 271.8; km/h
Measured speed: 195; km/h
